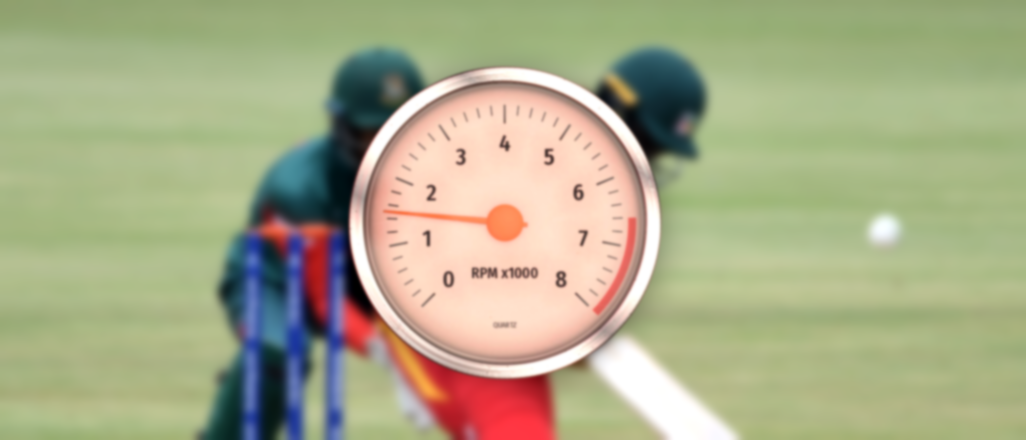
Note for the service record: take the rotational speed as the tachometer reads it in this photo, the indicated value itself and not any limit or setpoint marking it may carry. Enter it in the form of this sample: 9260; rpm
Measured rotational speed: 1500; rpm
